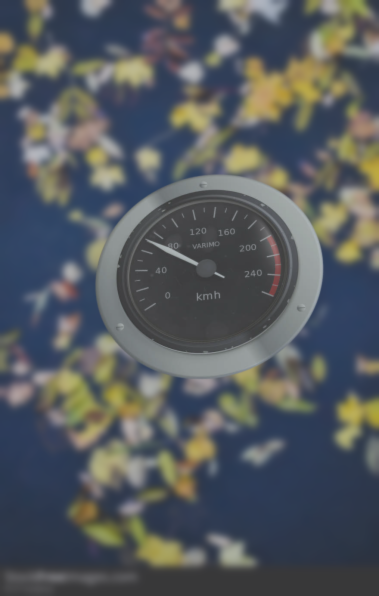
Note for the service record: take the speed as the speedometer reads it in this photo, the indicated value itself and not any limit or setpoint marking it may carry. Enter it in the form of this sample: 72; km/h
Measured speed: 70; km/h
